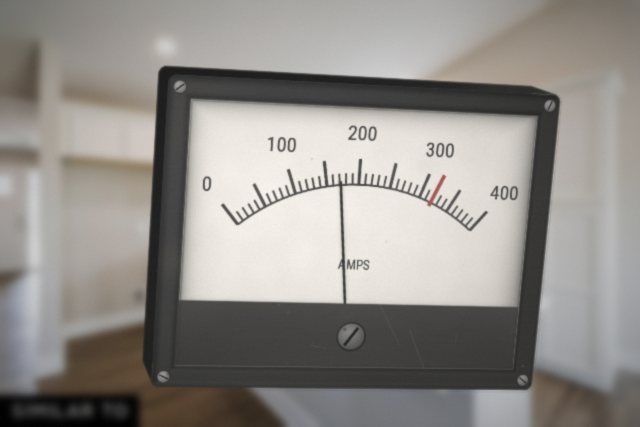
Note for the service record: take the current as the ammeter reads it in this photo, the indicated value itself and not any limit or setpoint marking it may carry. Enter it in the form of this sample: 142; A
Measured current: 170; A
